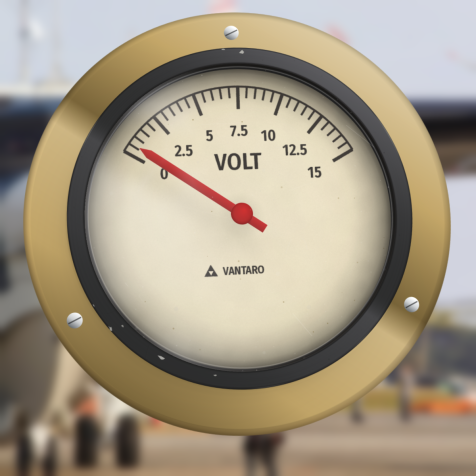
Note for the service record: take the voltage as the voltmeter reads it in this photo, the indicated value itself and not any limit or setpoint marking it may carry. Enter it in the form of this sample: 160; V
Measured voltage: 0.5; V
